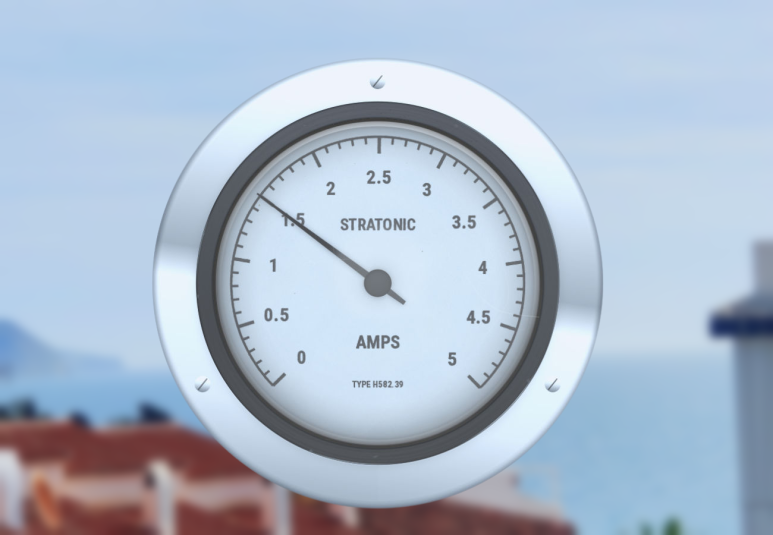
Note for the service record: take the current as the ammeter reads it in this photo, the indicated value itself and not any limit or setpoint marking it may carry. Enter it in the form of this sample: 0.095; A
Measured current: 1.5; A
